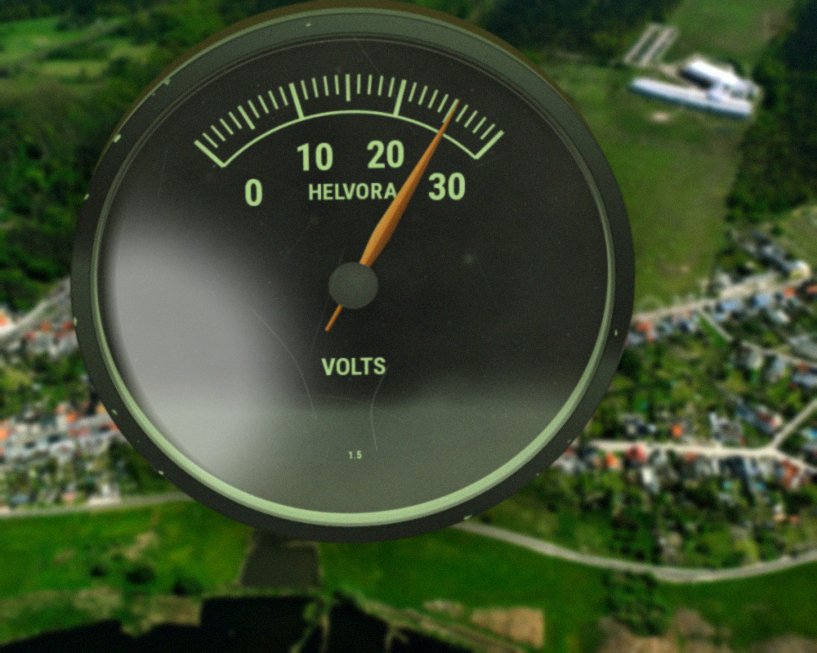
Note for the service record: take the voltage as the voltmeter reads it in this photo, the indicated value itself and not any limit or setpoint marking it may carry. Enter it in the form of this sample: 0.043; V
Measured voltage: 25; V
